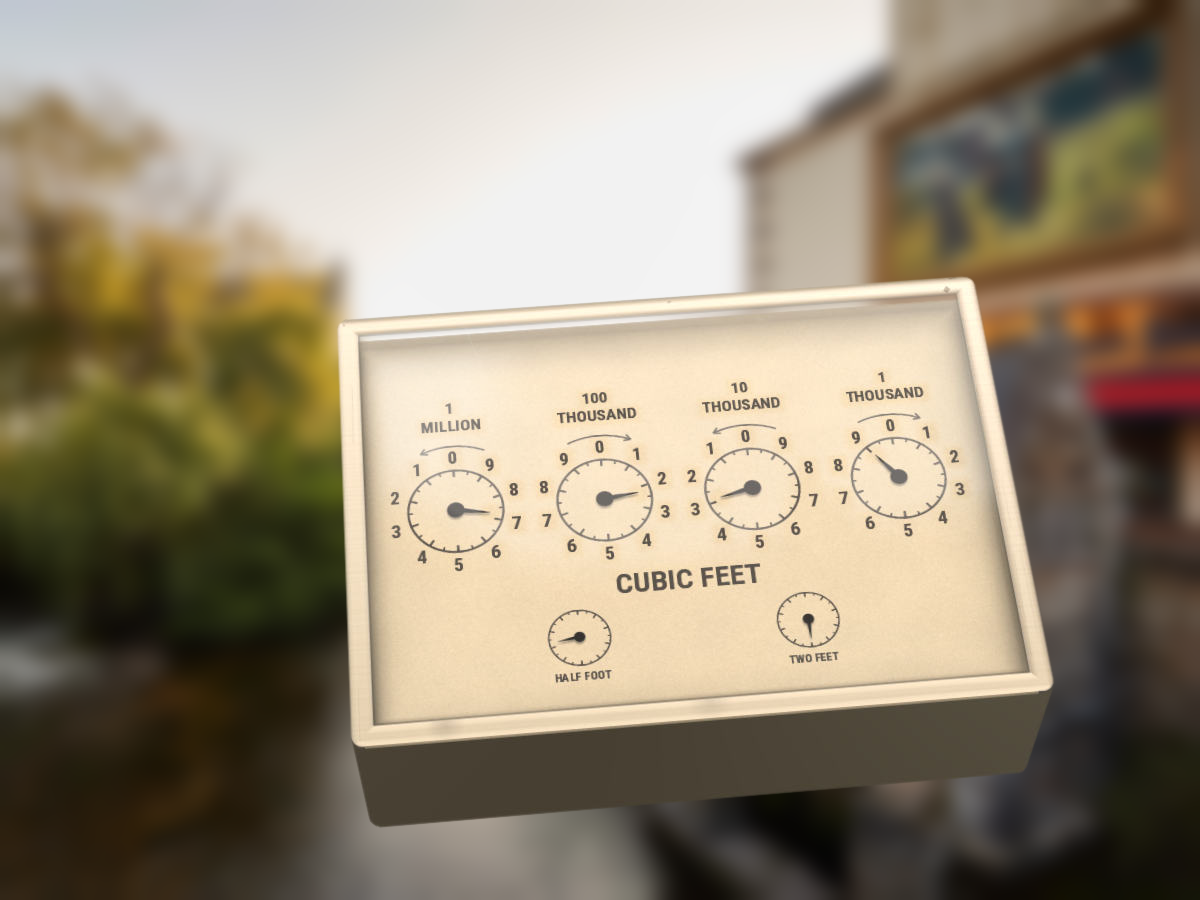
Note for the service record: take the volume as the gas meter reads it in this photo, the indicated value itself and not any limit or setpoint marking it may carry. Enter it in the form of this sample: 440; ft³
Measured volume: 722900; ft³
